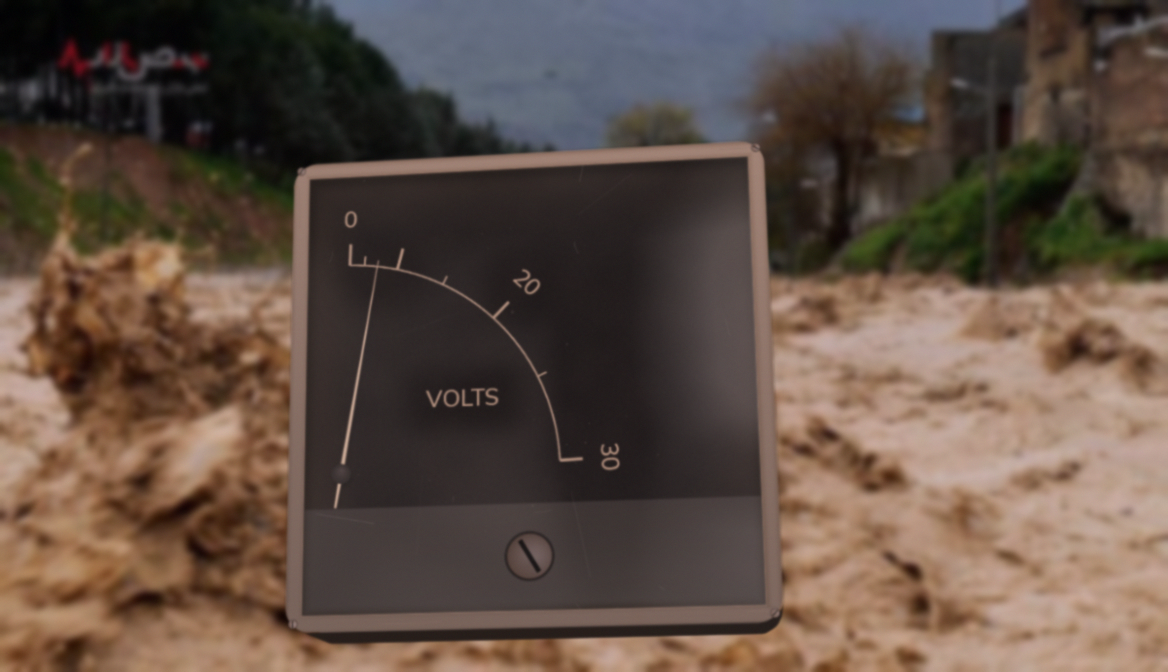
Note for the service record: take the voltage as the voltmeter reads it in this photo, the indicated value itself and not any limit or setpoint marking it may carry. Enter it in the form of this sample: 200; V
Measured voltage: 7.5; V
